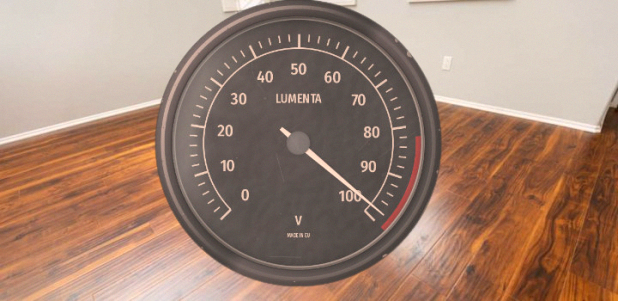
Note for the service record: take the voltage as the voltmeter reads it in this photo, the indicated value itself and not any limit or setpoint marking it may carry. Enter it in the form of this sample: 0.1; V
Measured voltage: 98; V
